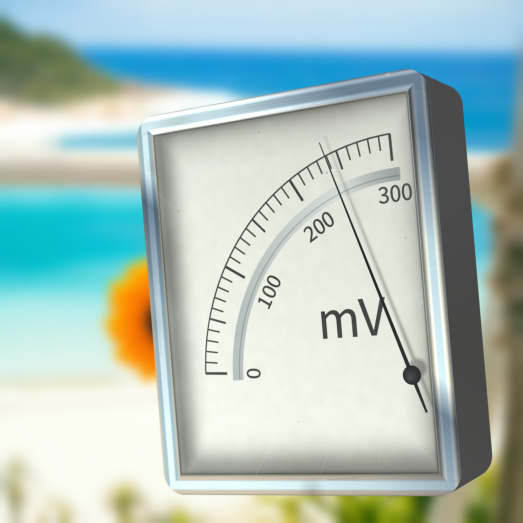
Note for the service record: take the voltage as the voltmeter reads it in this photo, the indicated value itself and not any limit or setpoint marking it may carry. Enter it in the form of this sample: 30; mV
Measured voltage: 240; mV
